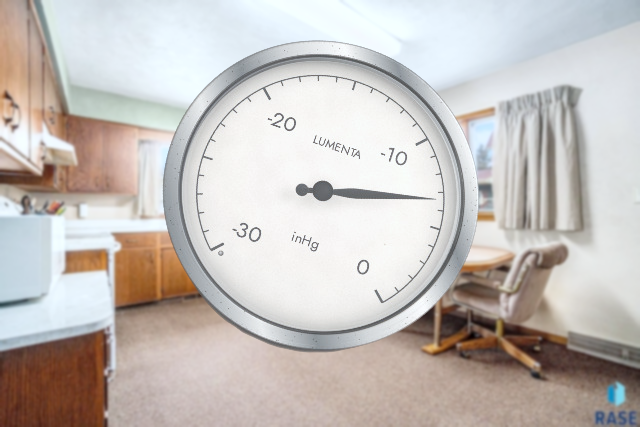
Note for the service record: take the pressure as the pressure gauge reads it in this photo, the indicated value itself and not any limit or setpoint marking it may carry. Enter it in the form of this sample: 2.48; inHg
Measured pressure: -6.5; inHg
